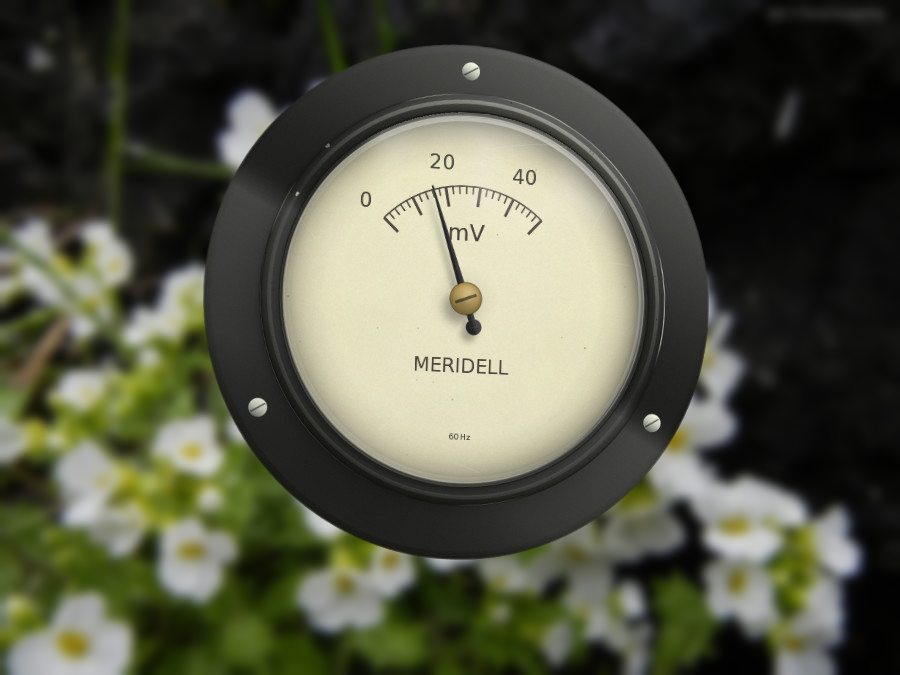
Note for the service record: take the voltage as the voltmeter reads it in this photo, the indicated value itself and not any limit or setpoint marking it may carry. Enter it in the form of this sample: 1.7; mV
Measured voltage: 16; mV
